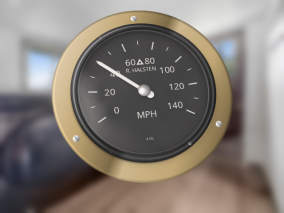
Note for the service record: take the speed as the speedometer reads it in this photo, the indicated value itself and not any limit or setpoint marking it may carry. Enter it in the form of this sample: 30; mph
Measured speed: 40; mph
